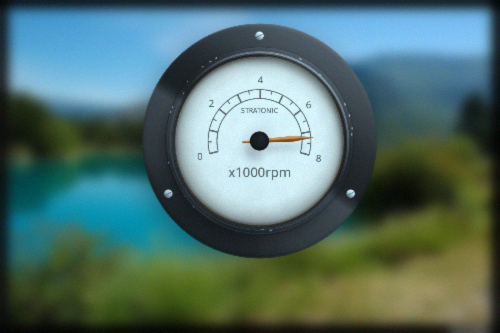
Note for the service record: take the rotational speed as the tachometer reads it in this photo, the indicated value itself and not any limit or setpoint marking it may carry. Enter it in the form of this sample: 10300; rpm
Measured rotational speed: 7250; rpm
